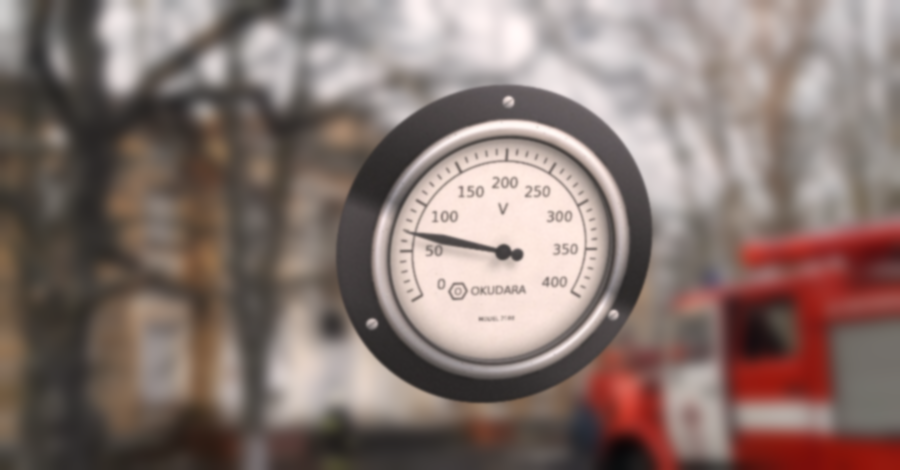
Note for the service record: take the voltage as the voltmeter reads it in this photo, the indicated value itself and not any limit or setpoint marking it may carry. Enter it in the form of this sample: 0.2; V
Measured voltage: 70; V
